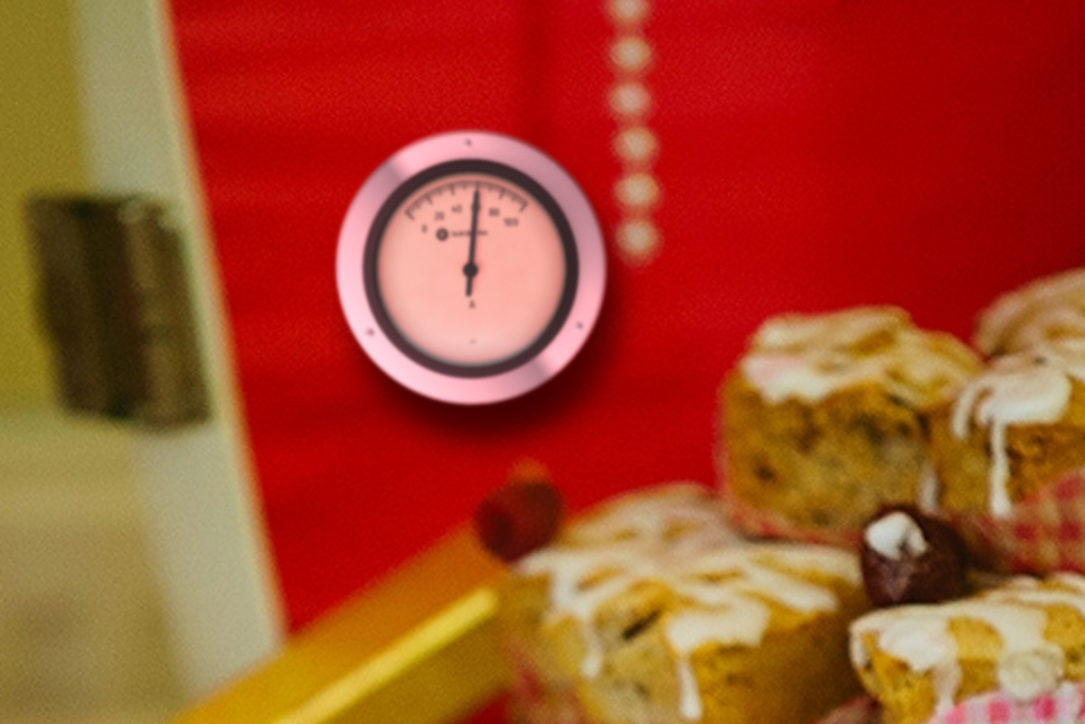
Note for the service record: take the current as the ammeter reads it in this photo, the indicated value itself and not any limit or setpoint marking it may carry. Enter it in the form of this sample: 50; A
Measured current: 60; A
